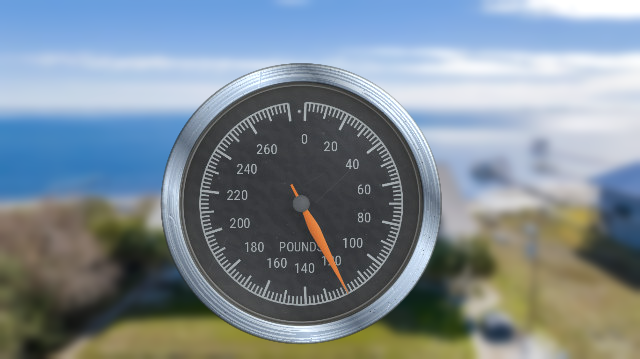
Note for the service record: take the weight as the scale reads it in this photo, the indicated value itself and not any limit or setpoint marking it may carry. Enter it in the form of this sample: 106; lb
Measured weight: 120; lb
